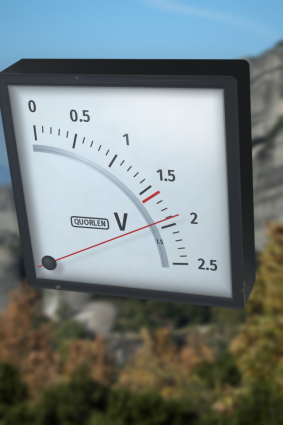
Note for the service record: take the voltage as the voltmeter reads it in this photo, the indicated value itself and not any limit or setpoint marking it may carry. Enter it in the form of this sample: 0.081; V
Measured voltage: 1.9; V
